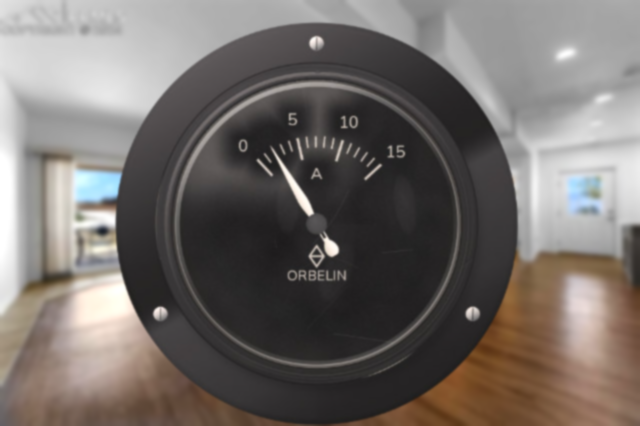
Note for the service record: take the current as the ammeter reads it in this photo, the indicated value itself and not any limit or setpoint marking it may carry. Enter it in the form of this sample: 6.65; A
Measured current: 2; A
